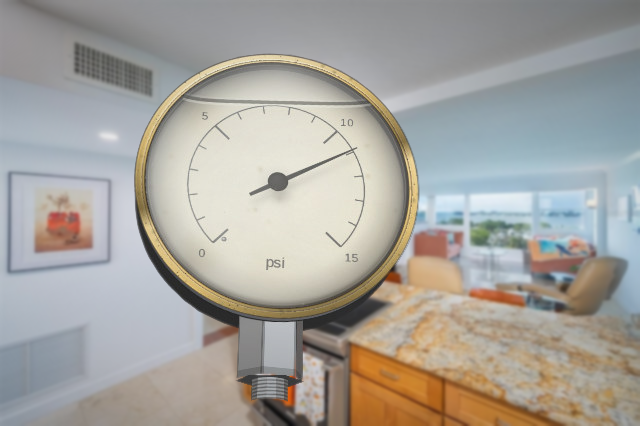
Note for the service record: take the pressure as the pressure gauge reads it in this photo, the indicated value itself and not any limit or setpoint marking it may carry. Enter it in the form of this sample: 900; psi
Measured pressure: 11; psi
